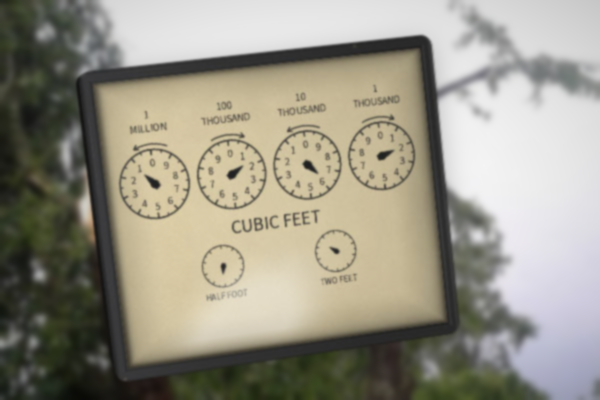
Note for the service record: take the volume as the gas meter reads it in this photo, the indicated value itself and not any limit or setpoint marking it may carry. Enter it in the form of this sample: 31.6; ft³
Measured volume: 116200; ft³
